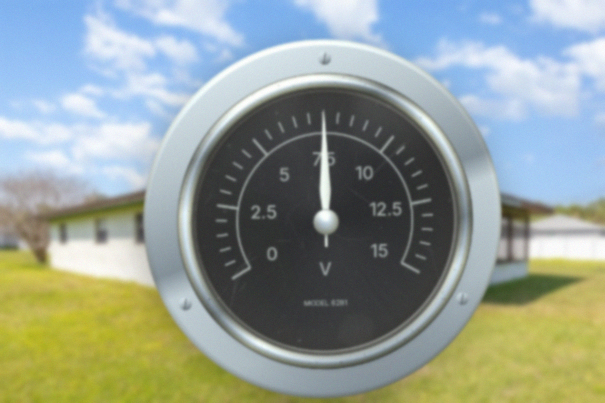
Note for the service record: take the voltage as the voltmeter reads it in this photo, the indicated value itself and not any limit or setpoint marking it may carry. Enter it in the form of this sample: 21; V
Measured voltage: 7.5; V
